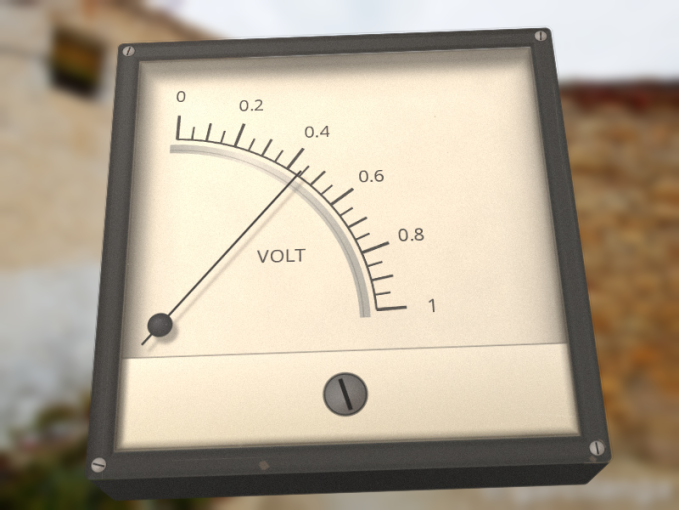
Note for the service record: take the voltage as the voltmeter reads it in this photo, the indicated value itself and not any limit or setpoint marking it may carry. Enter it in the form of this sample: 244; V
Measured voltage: 0.45; V
